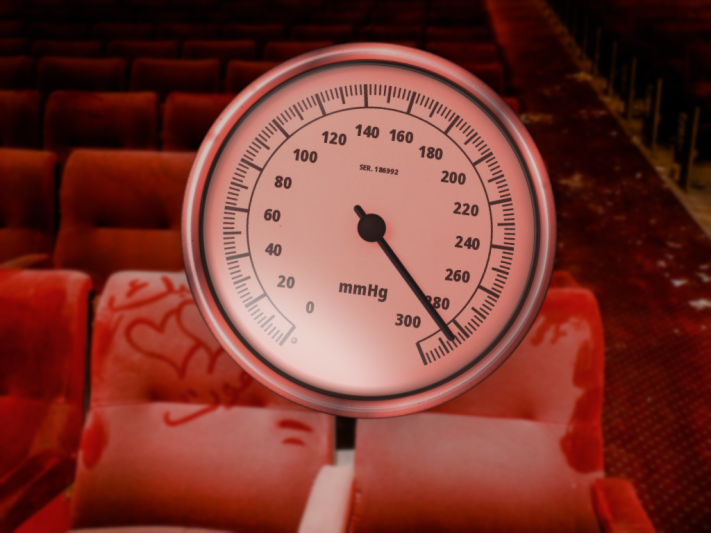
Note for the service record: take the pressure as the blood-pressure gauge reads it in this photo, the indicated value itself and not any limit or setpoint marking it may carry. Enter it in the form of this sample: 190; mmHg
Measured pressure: 286; mmHg
